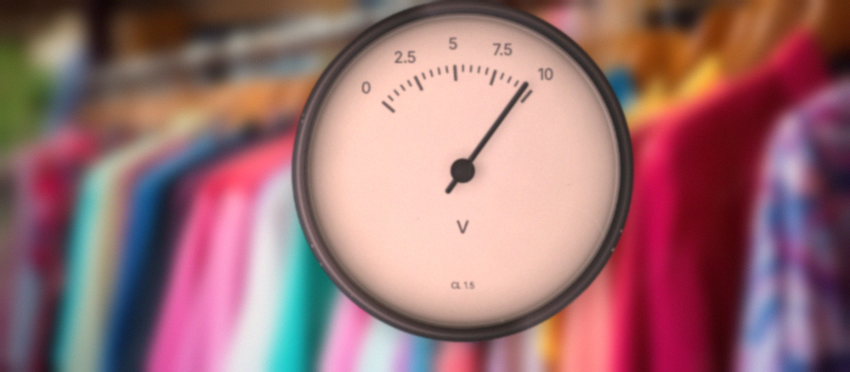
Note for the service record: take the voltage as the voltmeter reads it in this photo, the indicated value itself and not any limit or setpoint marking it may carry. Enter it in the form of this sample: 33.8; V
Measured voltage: 9.5; V
